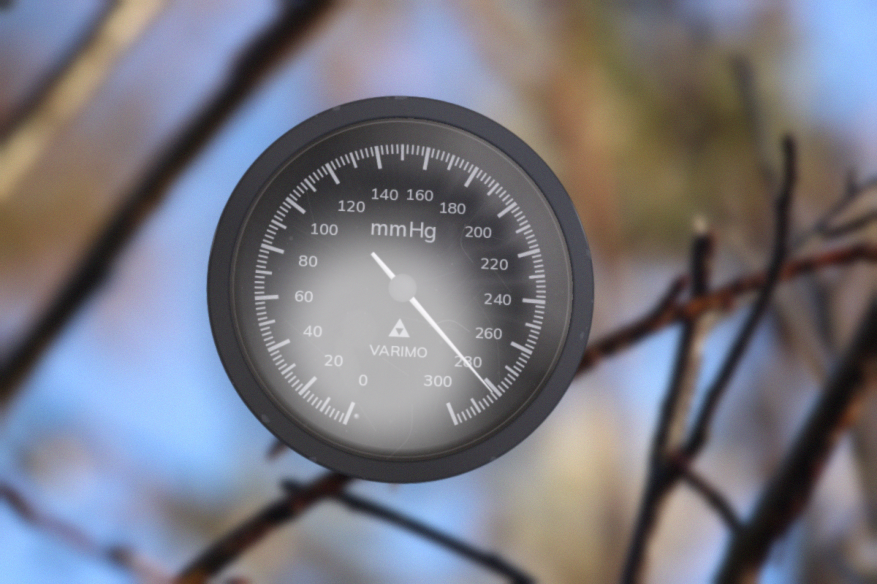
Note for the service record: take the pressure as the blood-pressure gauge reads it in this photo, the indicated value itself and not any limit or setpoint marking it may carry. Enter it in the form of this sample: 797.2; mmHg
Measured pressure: 282; mmHg
